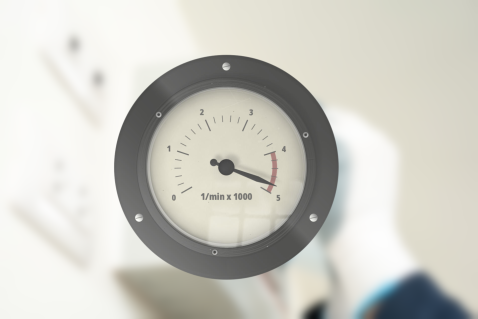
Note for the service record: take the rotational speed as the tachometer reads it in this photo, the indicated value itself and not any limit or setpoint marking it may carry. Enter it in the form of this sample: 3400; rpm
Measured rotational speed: 4800; rpm
